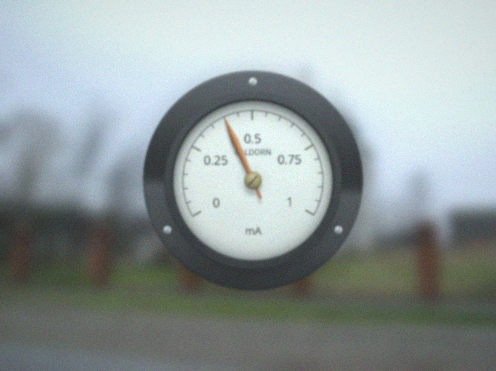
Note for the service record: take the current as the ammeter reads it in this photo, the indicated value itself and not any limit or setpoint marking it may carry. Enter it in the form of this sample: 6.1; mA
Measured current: 0.4; mA
